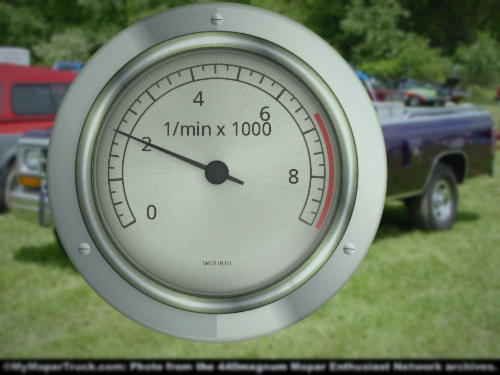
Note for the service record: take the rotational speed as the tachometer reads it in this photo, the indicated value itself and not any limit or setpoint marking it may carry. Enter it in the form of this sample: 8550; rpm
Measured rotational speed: 2000; rpm
